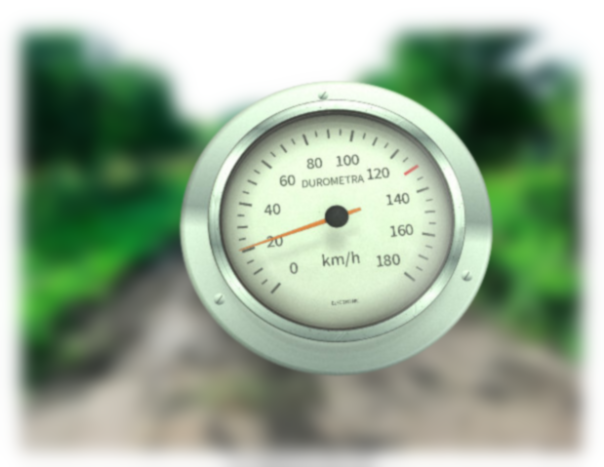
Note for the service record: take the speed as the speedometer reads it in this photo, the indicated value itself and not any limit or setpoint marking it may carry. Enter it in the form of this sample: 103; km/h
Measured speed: 20; km/h
